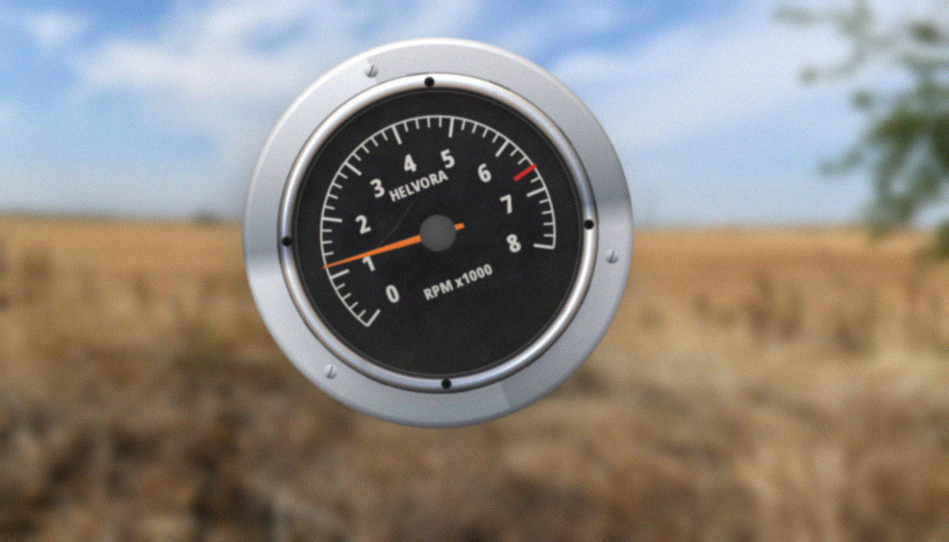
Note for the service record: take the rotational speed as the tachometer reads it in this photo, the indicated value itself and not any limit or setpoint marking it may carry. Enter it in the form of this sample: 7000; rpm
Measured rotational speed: 1200; rpm
